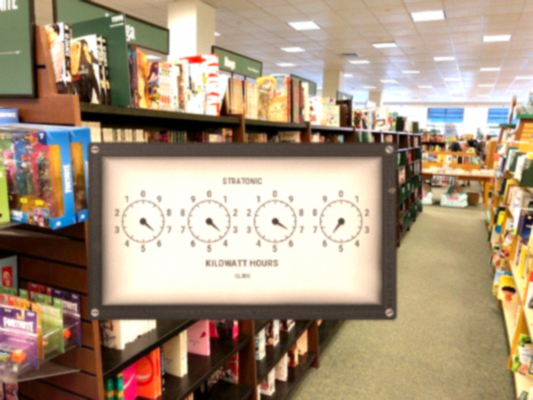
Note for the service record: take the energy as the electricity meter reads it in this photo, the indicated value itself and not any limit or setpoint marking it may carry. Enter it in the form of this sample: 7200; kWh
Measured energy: 6366; kWh
